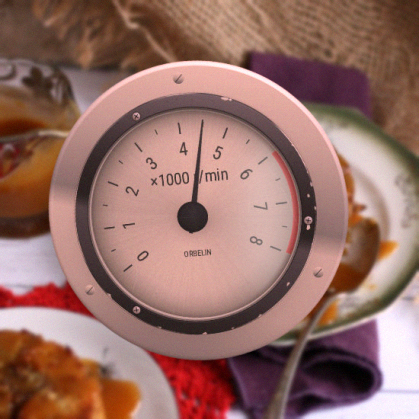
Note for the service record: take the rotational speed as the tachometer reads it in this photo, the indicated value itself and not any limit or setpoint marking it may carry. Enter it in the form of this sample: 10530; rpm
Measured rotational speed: 4500; rpm
